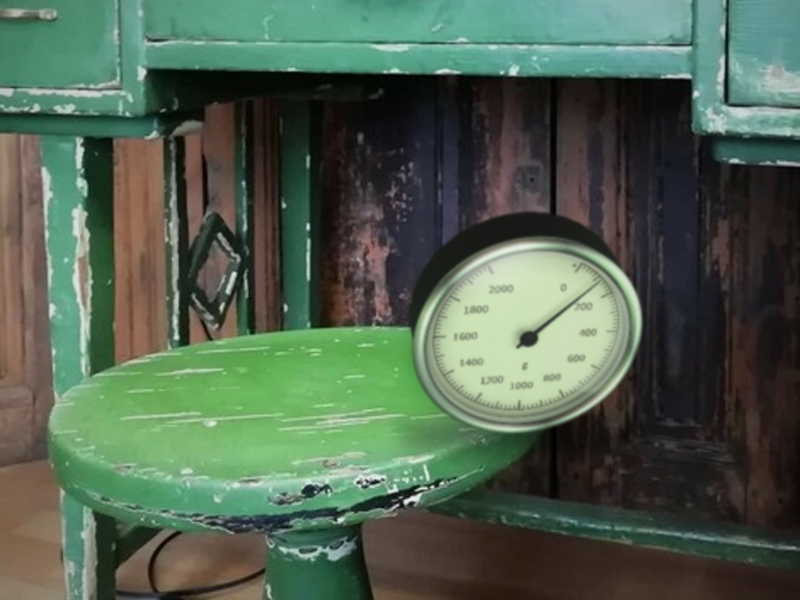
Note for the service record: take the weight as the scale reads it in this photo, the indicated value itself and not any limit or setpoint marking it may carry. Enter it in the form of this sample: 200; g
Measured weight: 100; g
